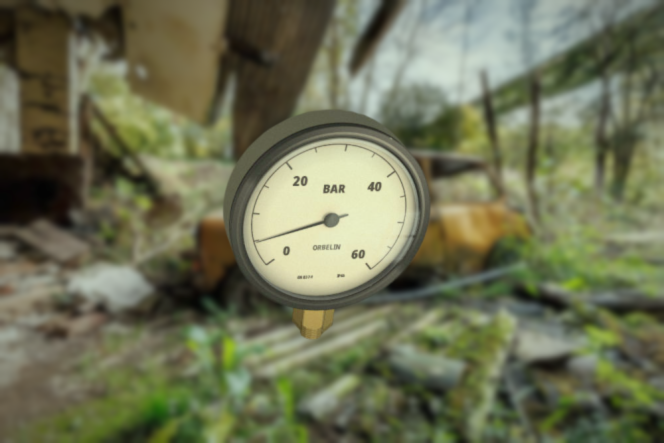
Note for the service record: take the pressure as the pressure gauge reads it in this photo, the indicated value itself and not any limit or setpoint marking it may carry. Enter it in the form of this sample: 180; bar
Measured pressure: 5; bar
